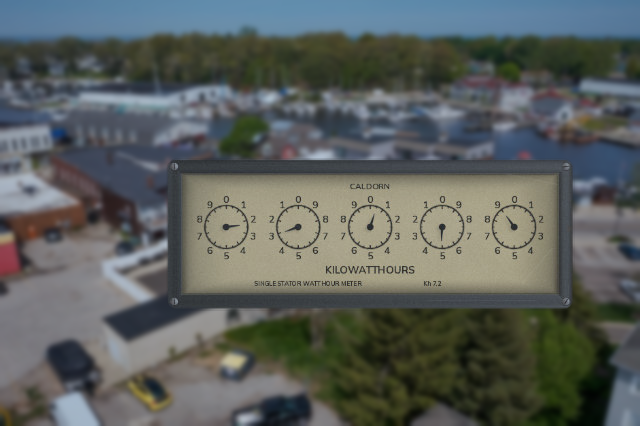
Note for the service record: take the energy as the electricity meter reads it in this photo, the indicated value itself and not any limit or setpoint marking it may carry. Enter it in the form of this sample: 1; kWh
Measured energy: 23049; kWh
